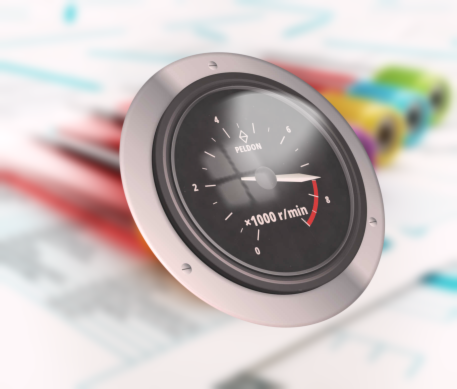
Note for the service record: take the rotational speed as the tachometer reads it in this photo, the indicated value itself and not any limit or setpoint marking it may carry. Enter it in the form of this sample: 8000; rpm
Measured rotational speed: 7500; rpm
